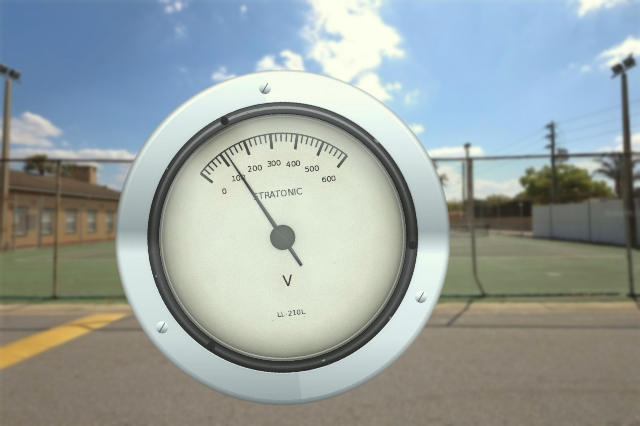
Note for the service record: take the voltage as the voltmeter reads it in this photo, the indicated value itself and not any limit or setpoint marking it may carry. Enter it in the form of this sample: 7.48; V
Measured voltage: 120; V
